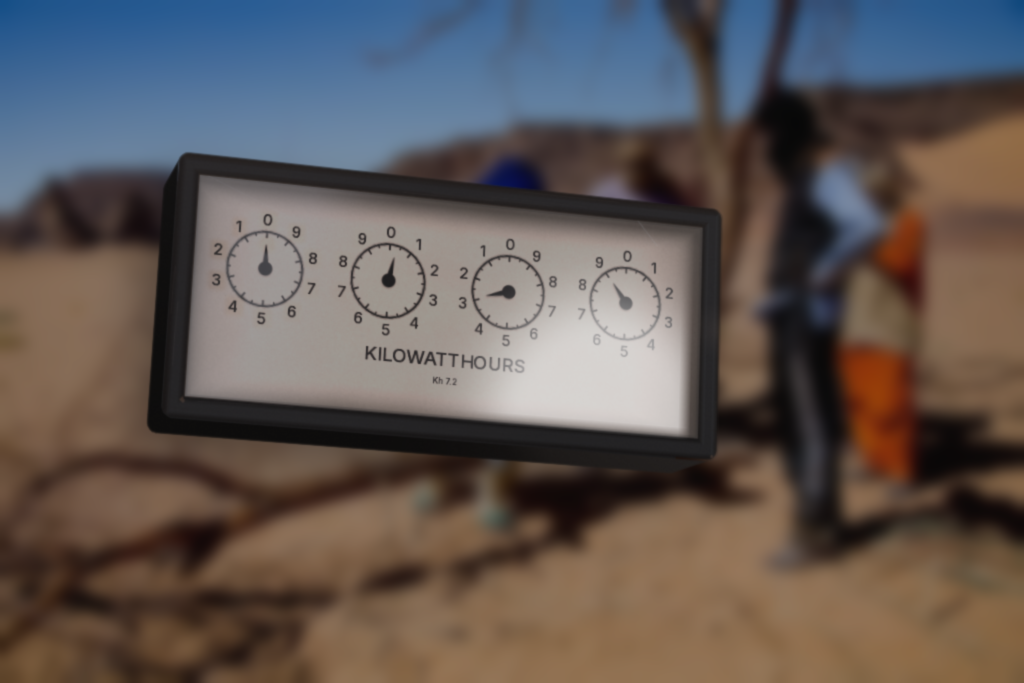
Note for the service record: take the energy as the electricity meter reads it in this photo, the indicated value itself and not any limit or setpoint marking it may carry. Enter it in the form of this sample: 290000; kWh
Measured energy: 29; kWh
